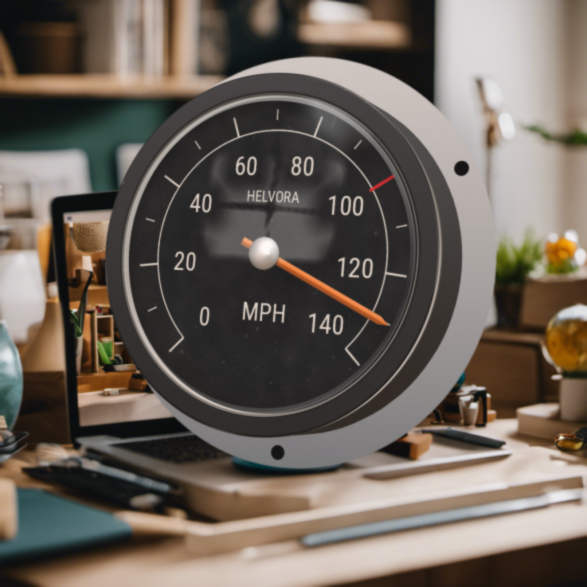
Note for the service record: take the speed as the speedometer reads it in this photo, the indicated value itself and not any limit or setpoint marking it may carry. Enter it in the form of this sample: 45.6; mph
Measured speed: 130; mph
